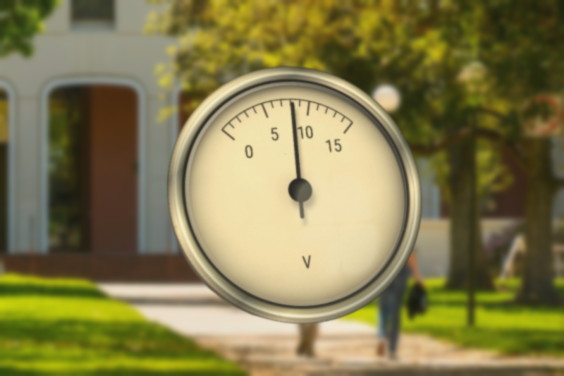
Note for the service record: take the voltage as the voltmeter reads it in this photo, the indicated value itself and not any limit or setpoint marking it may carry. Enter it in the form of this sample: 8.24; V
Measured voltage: 8; V
